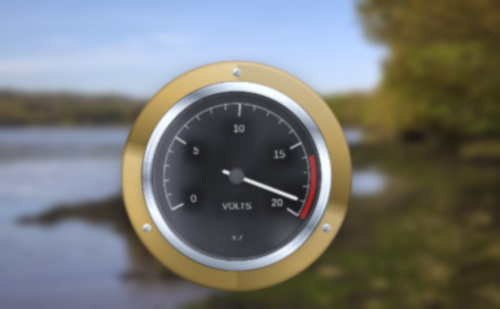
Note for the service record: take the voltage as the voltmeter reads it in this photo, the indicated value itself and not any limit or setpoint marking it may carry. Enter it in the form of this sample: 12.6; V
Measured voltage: 19; V
